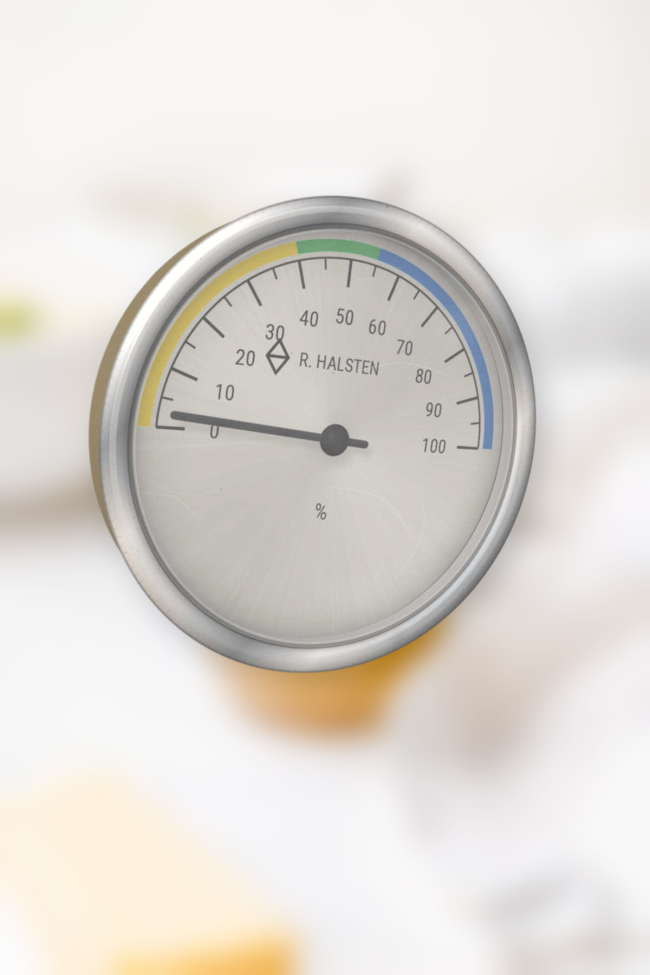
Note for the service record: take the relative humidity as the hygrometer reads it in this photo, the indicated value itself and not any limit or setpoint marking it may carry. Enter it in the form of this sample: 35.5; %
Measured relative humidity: 2.5; %
